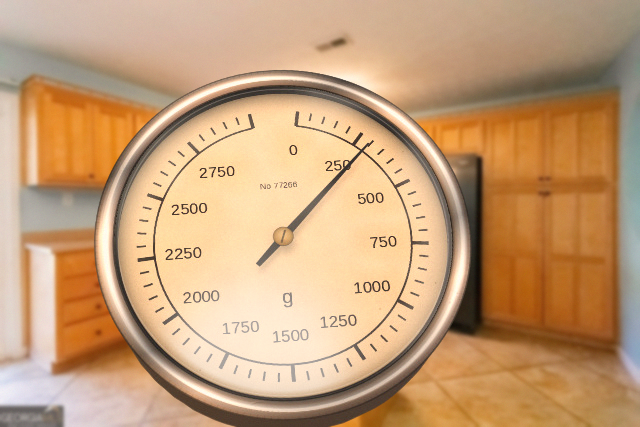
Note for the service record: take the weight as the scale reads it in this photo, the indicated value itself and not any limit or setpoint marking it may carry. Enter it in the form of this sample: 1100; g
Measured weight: 300; g
